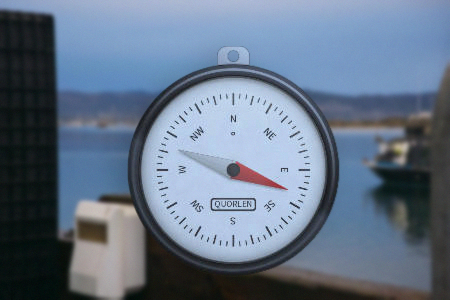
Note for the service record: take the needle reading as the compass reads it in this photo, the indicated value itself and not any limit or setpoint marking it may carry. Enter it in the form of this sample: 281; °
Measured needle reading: 110; °
